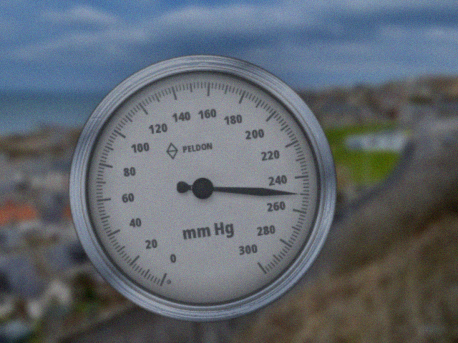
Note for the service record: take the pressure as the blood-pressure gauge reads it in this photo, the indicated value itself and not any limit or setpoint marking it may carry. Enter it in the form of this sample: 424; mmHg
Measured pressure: 250; mmHg
